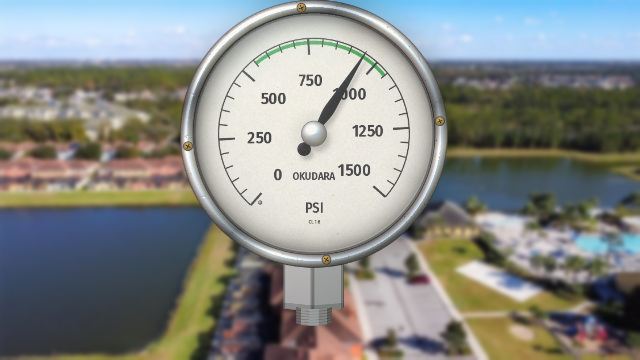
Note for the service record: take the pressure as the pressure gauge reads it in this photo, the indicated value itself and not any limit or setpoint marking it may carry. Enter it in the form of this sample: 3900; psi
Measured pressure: 950; psi
